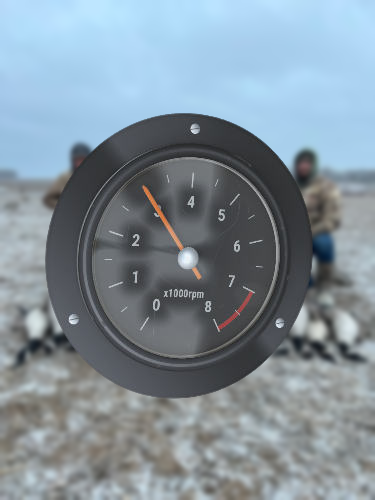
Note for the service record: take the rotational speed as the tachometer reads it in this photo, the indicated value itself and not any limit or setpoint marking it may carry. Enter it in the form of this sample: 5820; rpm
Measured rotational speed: 3000; rpm
